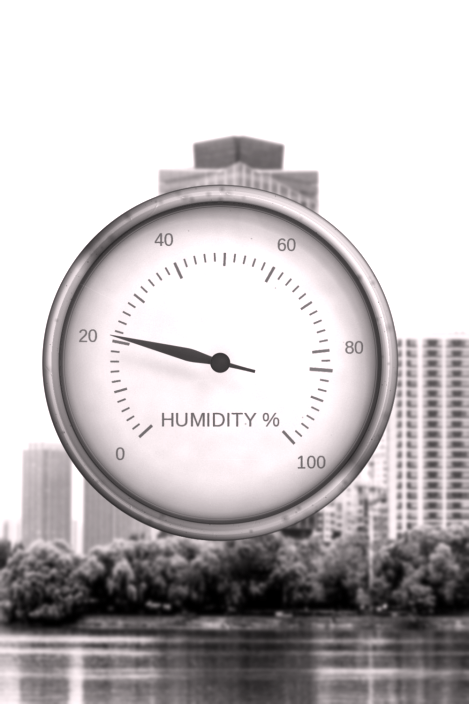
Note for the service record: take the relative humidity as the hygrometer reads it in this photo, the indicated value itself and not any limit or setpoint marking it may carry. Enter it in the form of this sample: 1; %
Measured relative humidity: 21; %
